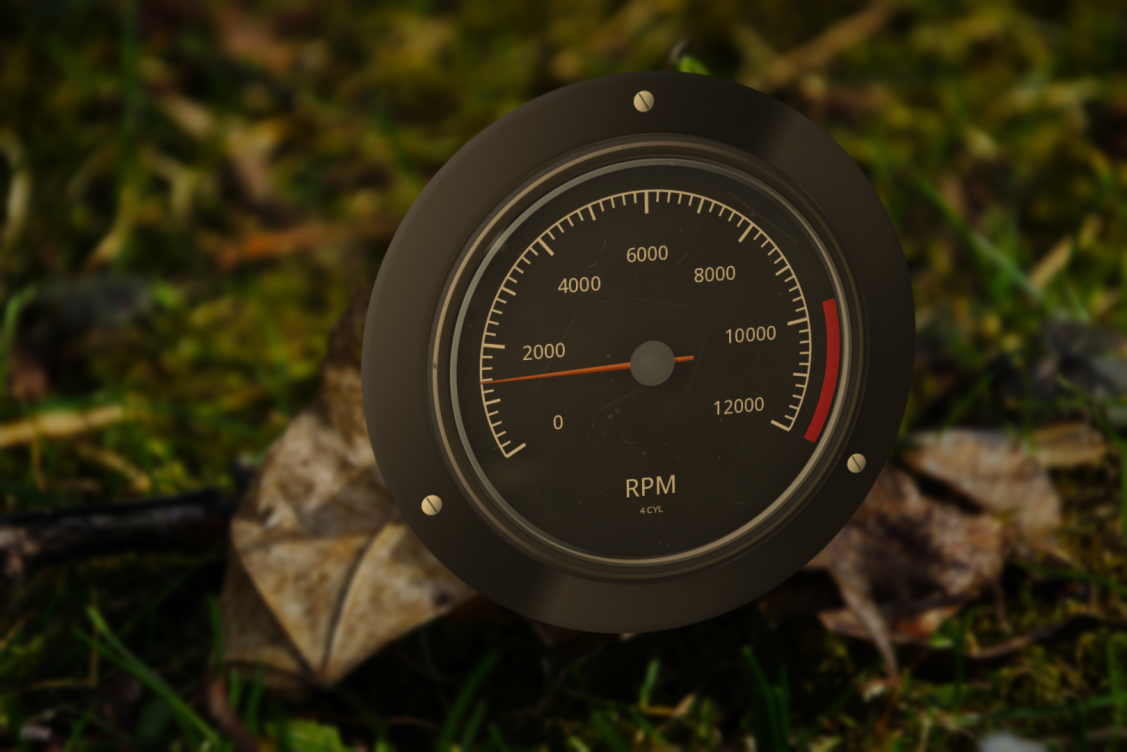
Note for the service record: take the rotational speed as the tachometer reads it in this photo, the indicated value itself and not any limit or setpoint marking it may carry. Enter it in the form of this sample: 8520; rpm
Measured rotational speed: 1400; rpm
